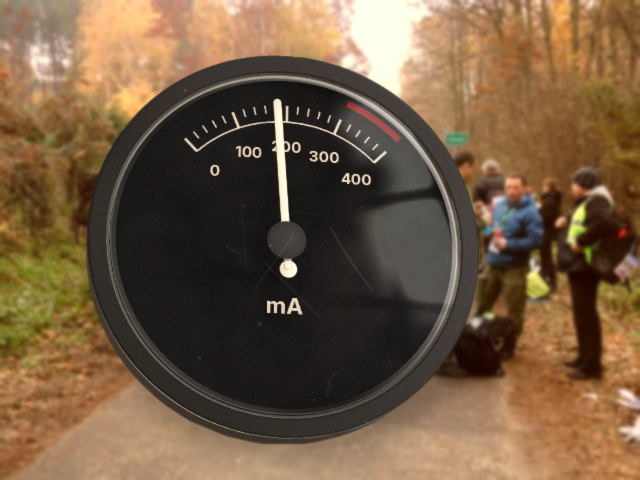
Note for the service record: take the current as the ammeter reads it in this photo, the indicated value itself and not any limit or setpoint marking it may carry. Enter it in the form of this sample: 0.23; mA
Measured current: 180; mA
